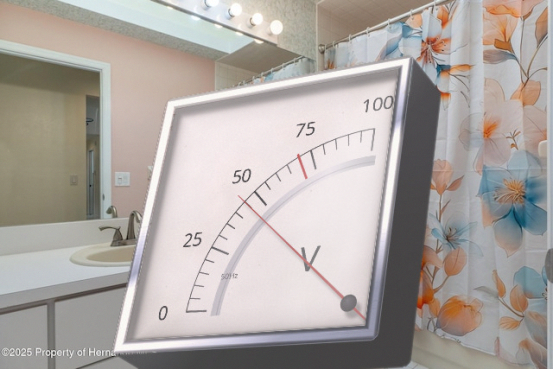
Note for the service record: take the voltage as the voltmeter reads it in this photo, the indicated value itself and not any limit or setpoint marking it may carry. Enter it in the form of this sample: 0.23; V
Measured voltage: 45; V
